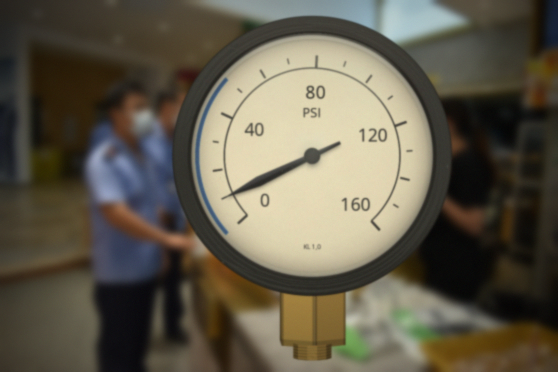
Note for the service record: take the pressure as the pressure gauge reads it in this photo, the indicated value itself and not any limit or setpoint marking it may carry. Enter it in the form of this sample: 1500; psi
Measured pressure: 10; psi
